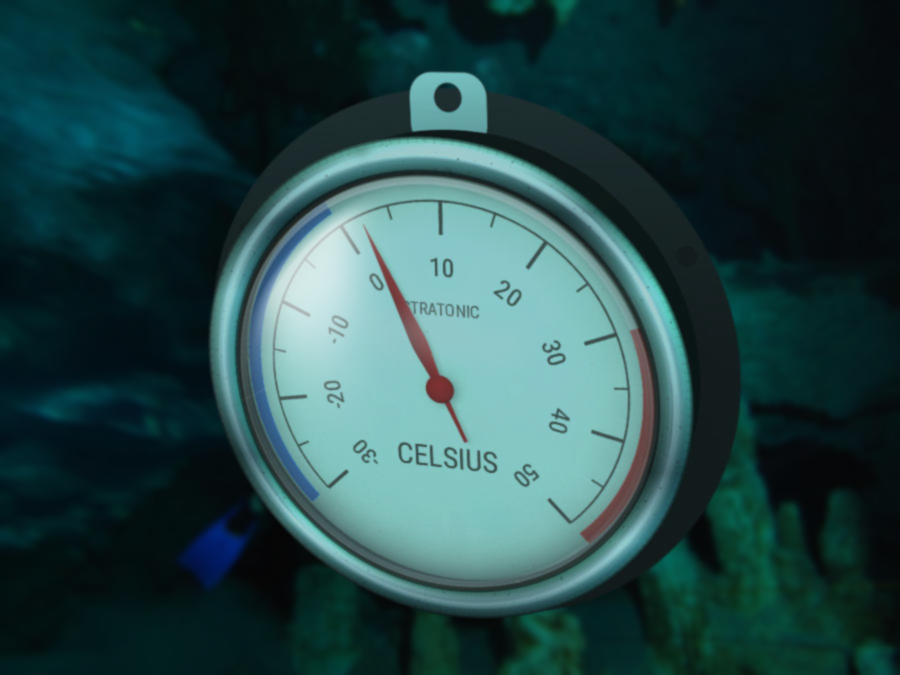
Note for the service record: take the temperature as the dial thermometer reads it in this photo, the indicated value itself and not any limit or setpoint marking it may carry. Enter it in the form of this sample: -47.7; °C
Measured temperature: 2.5; °C
